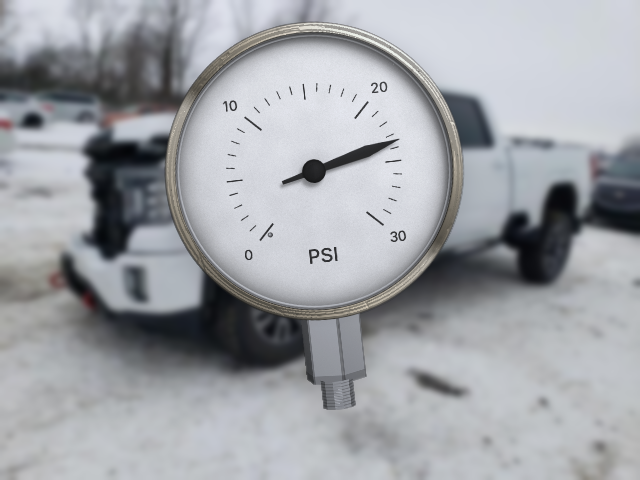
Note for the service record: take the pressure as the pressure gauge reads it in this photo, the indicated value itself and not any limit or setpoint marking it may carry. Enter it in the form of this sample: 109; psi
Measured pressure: 23.5; psi
